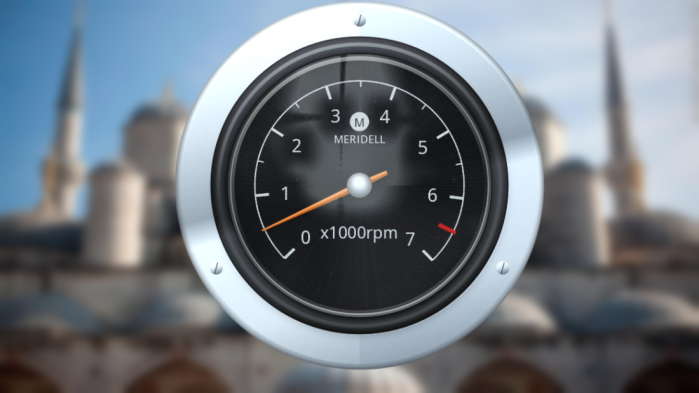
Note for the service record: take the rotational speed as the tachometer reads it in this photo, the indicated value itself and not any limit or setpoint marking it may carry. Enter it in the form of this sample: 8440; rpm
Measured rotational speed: 500; rpm
